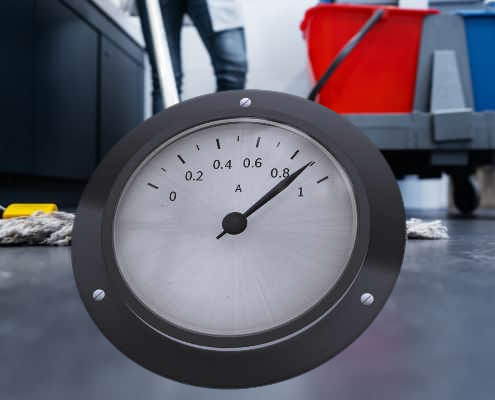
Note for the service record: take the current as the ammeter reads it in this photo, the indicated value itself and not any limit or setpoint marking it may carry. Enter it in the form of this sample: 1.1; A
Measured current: 0.9; A
